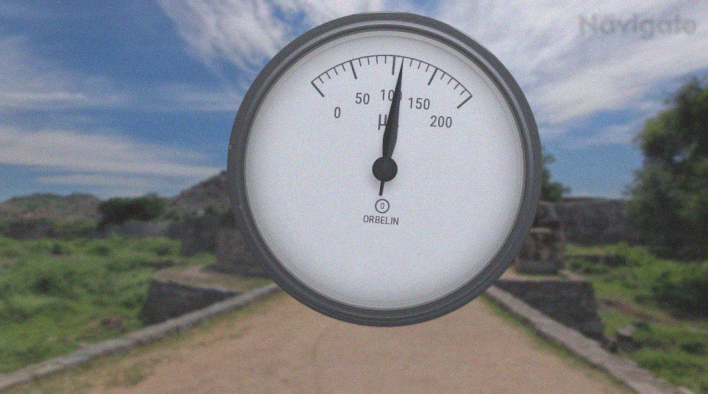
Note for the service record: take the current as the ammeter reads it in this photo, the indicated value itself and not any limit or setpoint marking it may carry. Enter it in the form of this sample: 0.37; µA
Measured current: 110; µA
